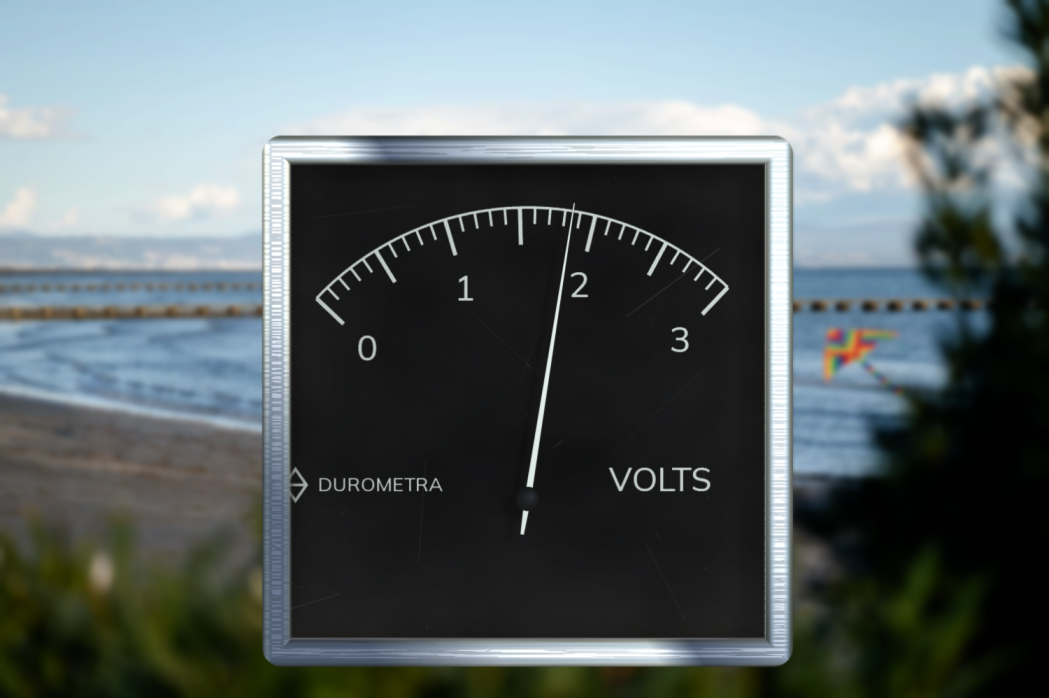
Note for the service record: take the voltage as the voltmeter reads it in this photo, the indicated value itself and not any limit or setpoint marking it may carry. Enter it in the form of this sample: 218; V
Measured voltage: 1.85; V
